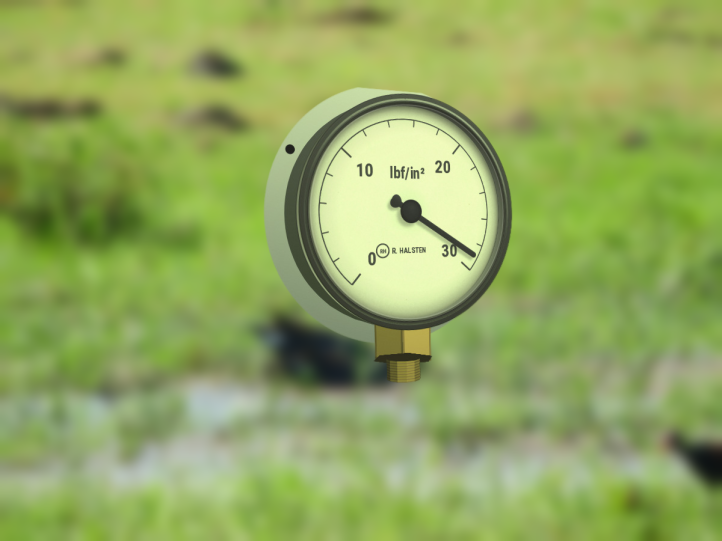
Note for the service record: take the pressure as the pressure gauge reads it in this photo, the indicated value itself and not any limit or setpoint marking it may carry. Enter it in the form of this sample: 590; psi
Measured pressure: 29; psi
